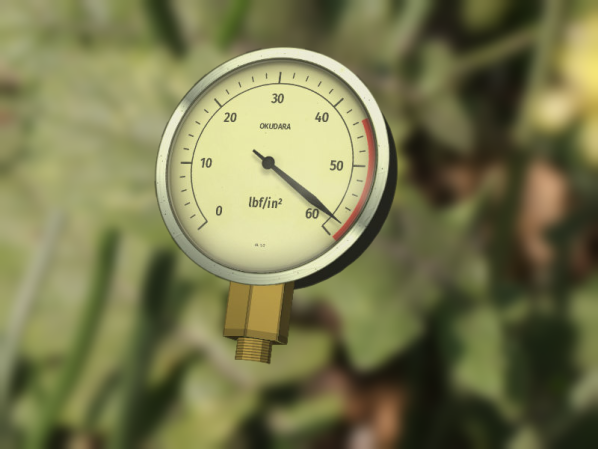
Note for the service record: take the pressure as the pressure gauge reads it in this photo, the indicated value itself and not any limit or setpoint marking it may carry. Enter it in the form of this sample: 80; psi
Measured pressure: 58; psi
